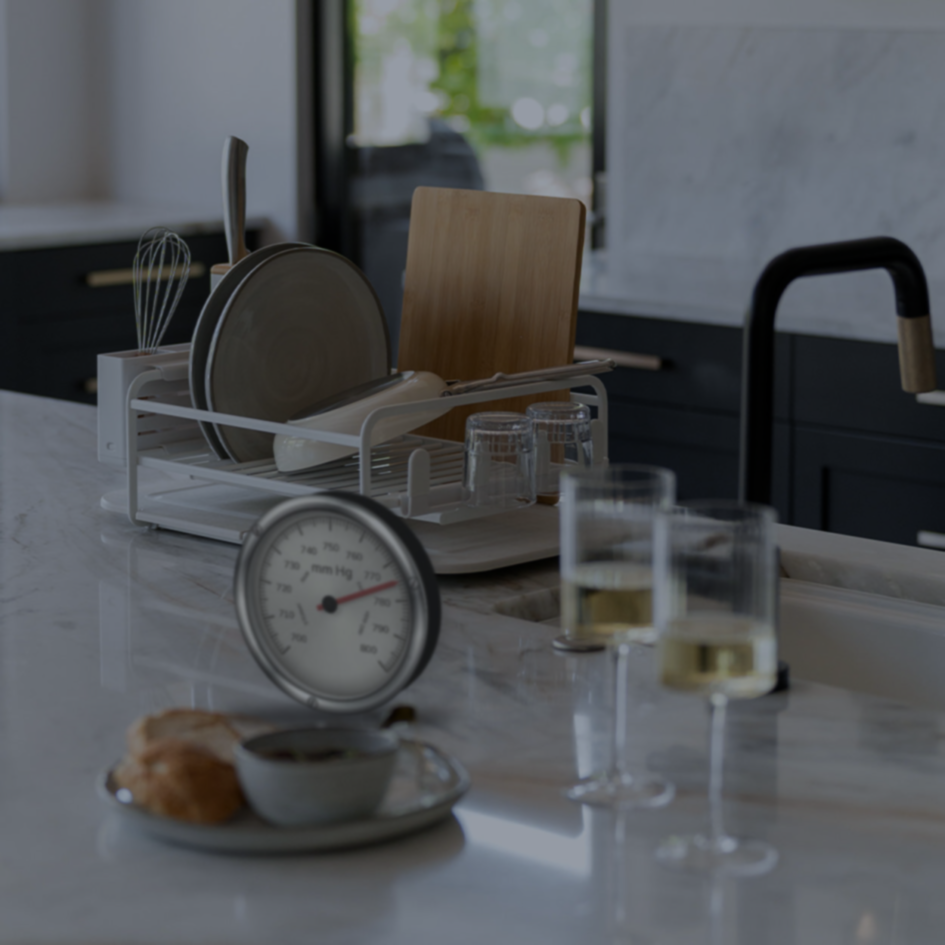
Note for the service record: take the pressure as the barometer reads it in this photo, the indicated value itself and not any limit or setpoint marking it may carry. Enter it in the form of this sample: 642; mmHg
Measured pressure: 775; mmHg
